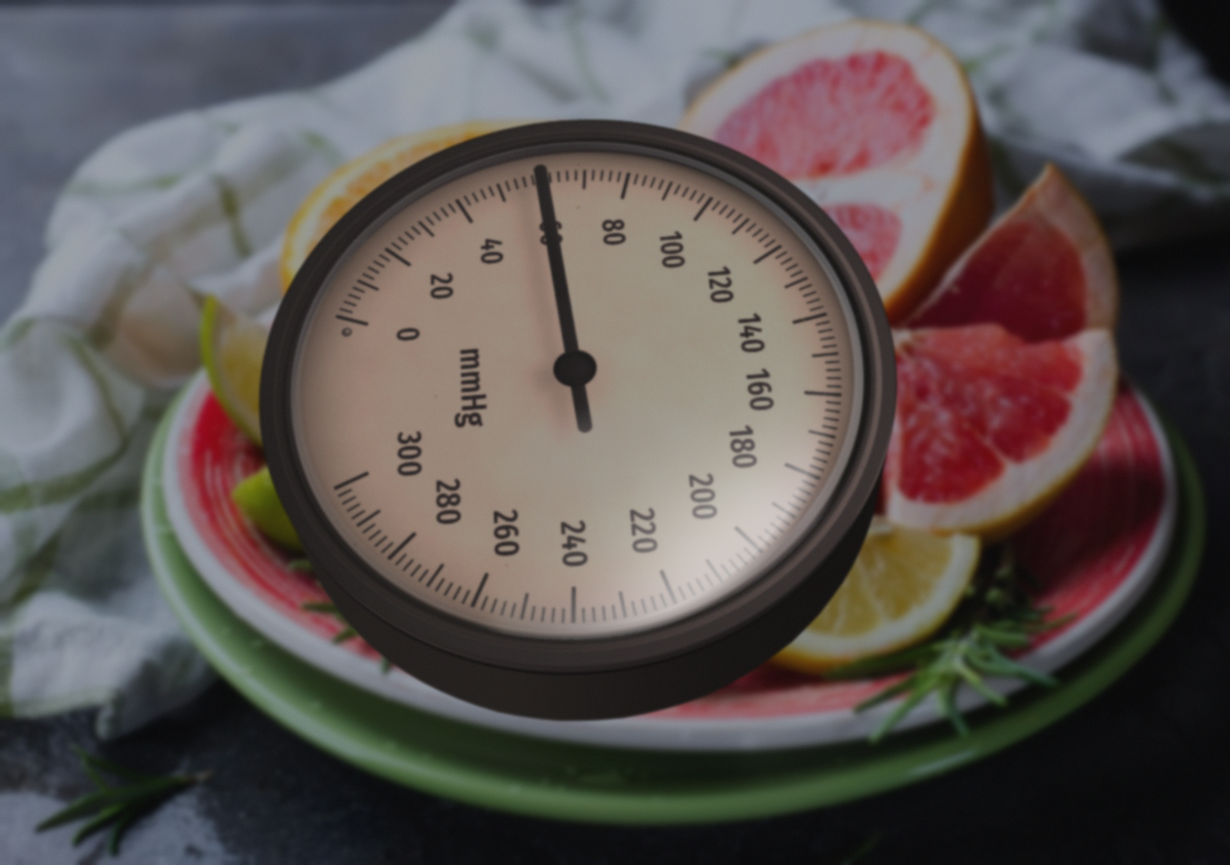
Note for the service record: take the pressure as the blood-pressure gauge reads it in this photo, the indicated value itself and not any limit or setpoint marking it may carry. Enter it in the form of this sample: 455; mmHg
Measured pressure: 60; mmHg
